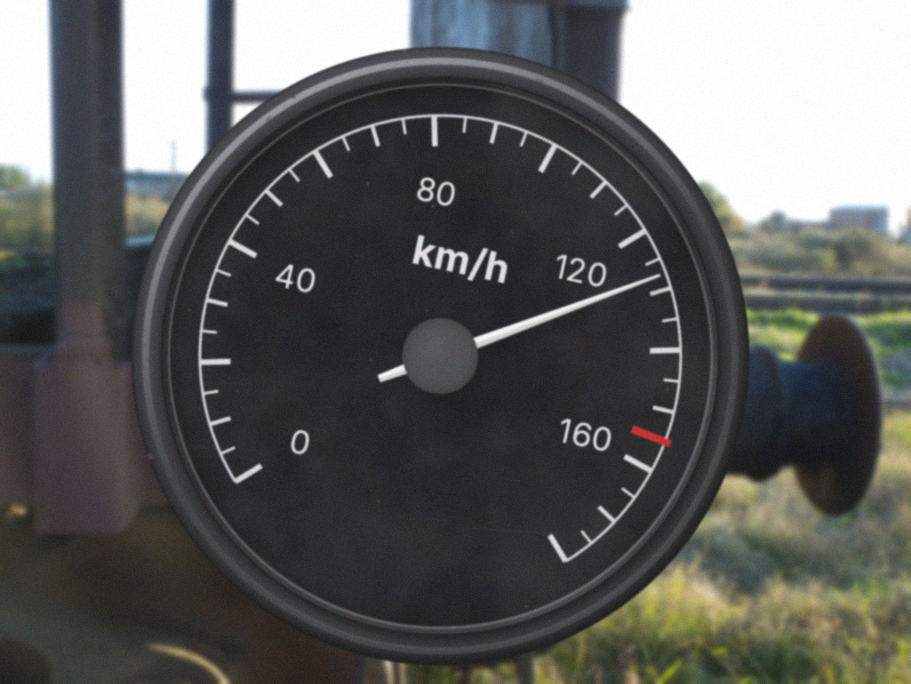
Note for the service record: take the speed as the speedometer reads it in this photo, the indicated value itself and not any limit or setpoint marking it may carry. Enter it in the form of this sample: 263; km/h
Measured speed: 127.5; km/h
